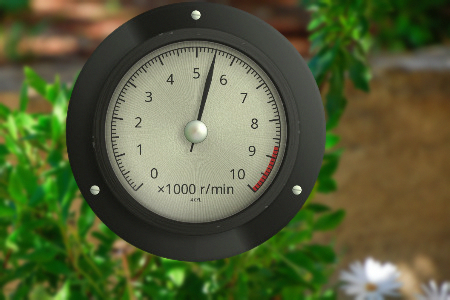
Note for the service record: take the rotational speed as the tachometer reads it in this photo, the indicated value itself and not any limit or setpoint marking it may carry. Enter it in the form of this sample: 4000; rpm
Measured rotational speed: 5500; rpm
